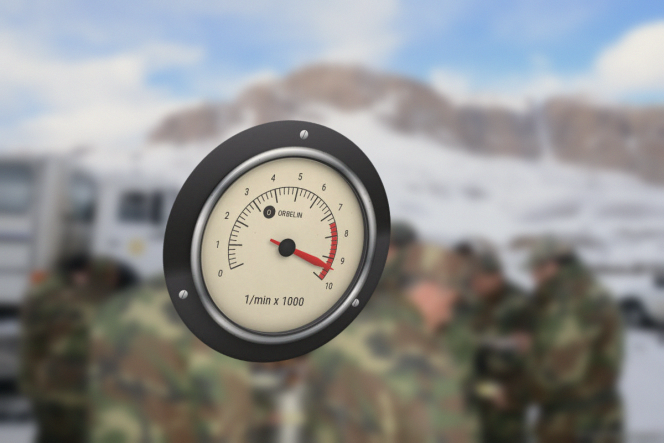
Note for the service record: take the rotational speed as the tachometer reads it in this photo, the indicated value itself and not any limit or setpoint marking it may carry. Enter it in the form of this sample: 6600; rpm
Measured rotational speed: 9400; rpm
